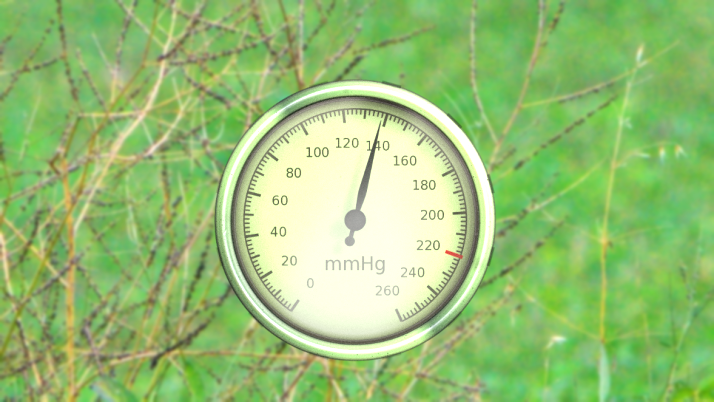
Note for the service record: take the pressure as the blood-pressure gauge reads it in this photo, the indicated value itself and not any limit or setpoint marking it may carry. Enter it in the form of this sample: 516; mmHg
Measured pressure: 138; mmHg
